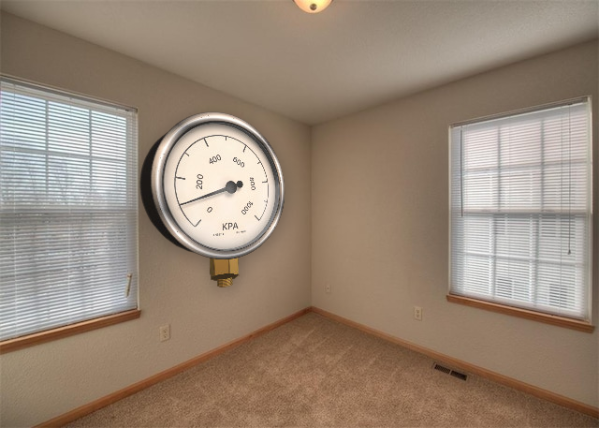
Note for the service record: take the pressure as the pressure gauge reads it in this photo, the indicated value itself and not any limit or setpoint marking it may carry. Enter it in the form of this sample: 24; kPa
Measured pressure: 100; kPa
